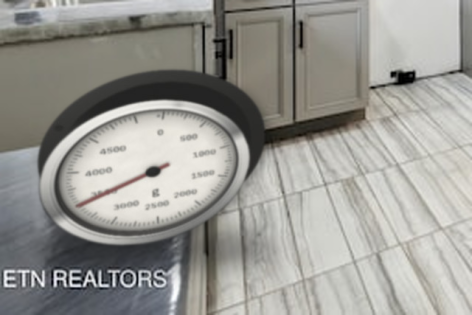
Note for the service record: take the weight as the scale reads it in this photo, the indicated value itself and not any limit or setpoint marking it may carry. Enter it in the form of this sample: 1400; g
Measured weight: 3500; g
